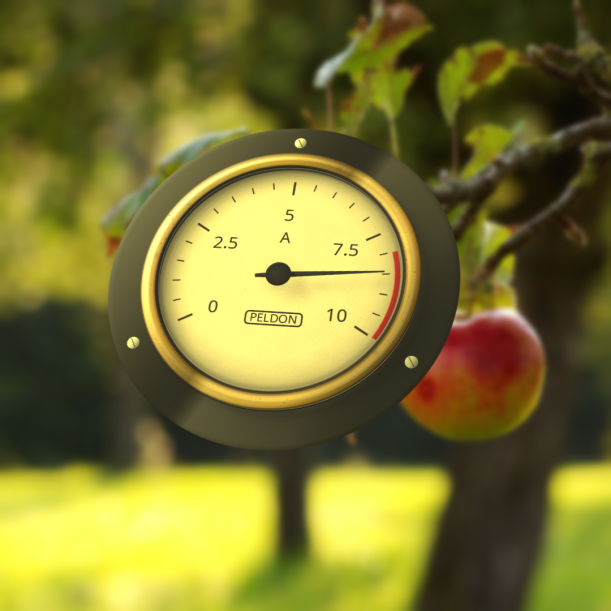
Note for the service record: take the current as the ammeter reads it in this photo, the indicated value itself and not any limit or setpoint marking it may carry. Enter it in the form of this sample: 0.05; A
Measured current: 8.5; A
